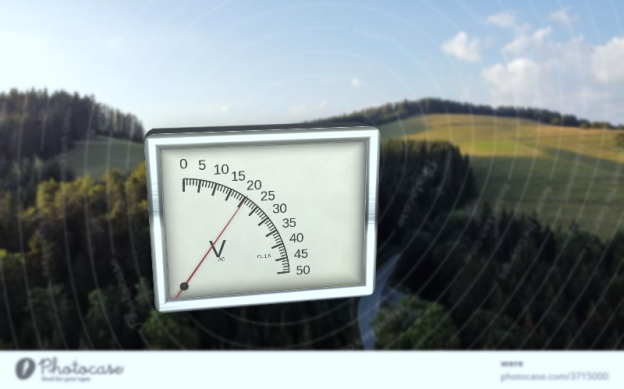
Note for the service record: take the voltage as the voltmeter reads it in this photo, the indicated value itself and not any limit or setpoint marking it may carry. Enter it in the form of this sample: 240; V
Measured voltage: 20; V
